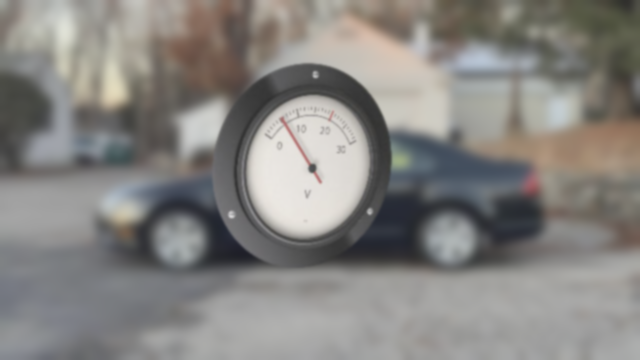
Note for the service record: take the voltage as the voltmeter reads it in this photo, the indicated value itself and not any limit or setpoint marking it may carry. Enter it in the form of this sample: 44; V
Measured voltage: 5; V
